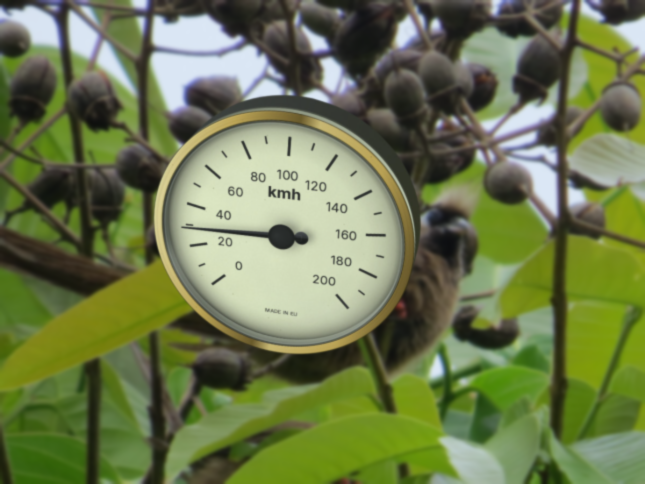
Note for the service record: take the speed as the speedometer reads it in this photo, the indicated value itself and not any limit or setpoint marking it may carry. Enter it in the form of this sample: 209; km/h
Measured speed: 30; km/h
